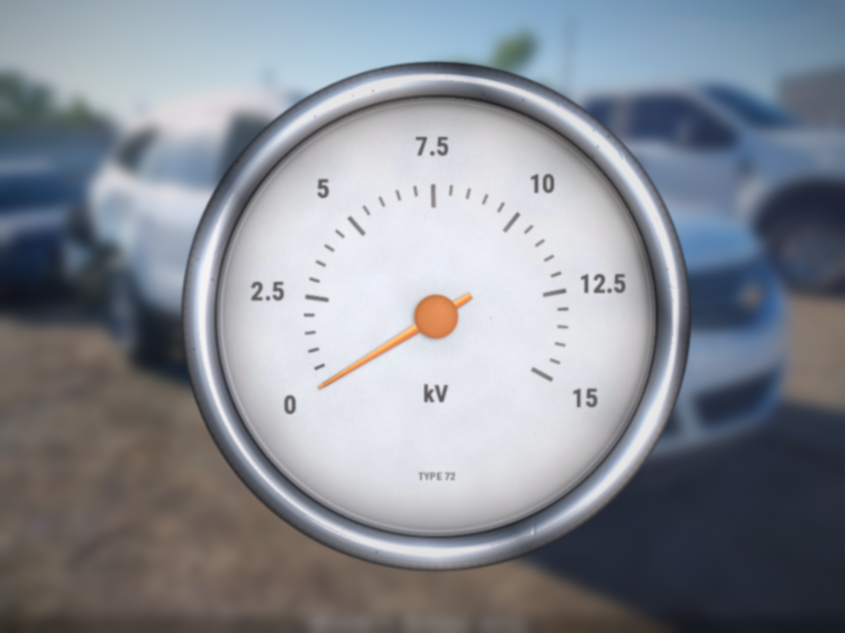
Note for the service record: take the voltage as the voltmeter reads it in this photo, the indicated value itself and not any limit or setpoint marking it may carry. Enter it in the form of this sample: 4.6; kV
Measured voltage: 0; kV
